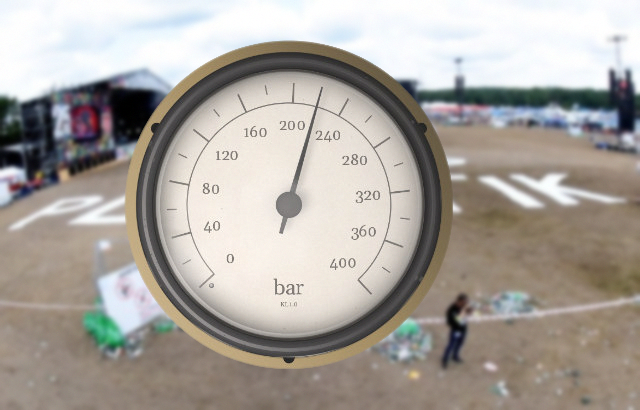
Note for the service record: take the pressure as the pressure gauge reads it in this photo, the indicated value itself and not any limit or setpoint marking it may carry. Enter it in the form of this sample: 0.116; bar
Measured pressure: 220; bar
